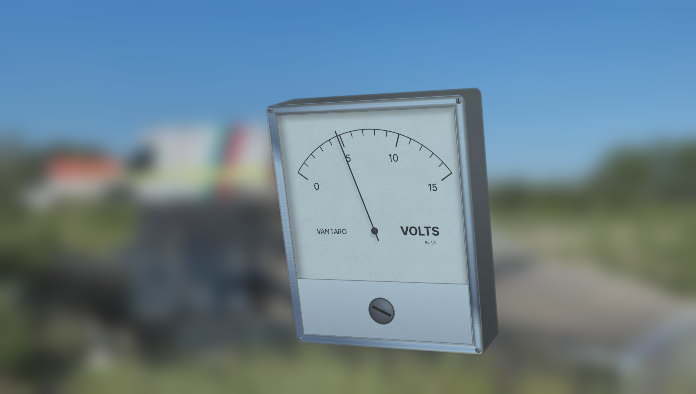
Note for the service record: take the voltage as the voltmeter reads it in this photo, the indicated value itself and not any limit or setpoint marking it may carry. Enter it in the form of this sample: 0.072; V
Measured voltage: 5; V
